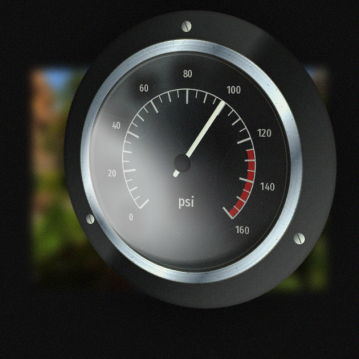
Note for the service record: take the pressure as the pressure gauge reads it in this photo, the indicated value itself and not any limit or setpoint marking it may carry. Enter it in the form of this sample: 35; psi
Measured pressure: 100; psi
